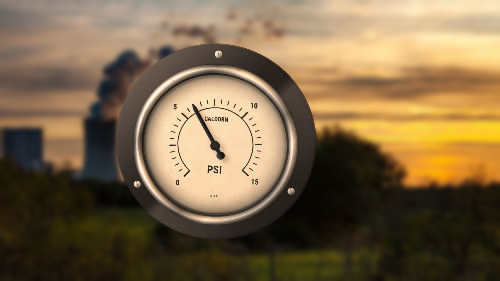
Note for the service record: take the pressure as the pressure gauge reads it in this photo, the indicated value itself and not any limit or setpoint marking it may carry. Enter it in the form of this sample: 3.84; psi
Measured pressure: 6; psi
